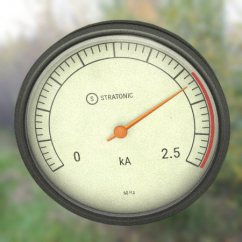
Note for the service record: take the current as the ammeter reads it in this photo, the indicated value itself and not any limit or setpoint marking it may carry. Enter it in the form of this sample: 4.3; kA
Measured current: 1.85; kA
